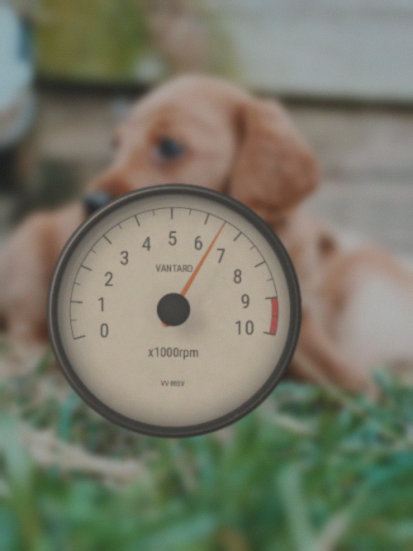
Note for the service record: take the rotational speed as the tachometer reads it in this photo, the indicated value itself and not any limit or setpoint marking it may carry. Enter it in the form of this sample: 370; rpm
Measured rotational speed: 6500; rpm
